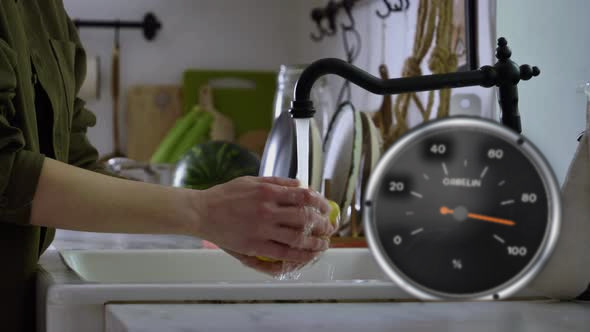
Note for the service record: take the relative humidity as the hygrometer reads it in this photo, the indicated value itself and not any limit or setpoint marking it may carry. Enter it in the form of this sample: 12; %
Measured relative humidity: 90; %
